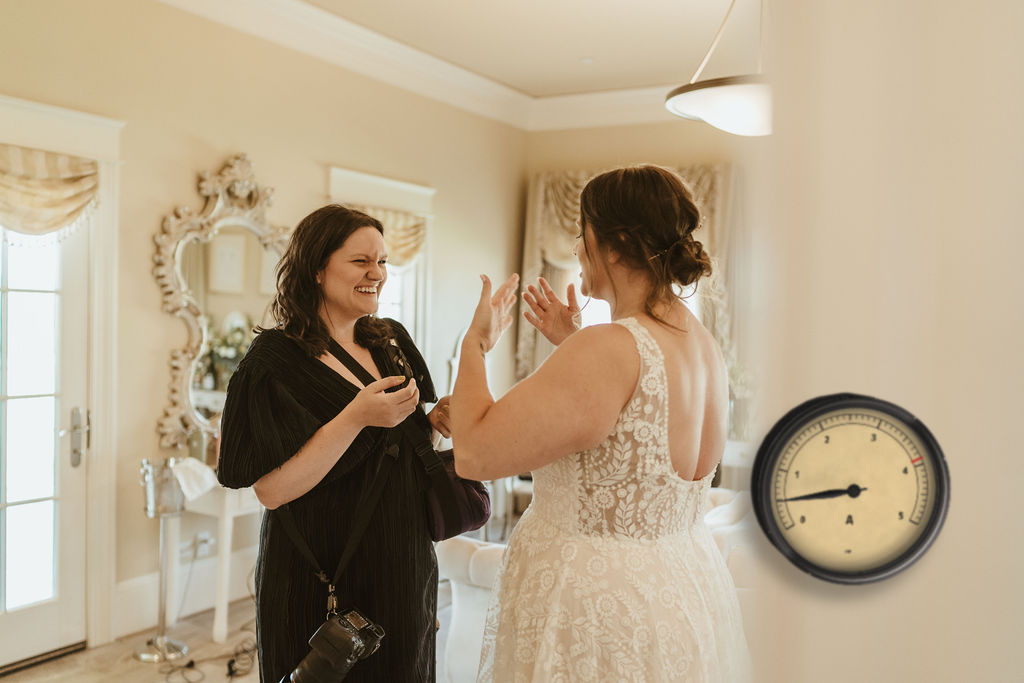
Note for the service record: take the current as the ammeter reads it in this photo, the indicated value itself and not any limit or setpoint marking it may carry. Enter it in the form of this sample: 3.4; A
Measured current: 0.5; A
